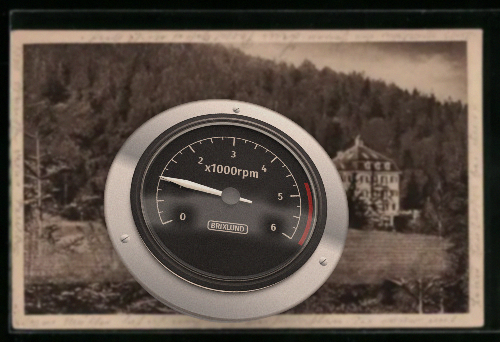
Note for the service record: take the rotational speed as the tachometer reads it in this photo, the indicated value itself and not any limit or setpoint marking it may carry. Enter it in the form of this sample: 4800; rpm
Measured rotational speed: 1000; rpm
